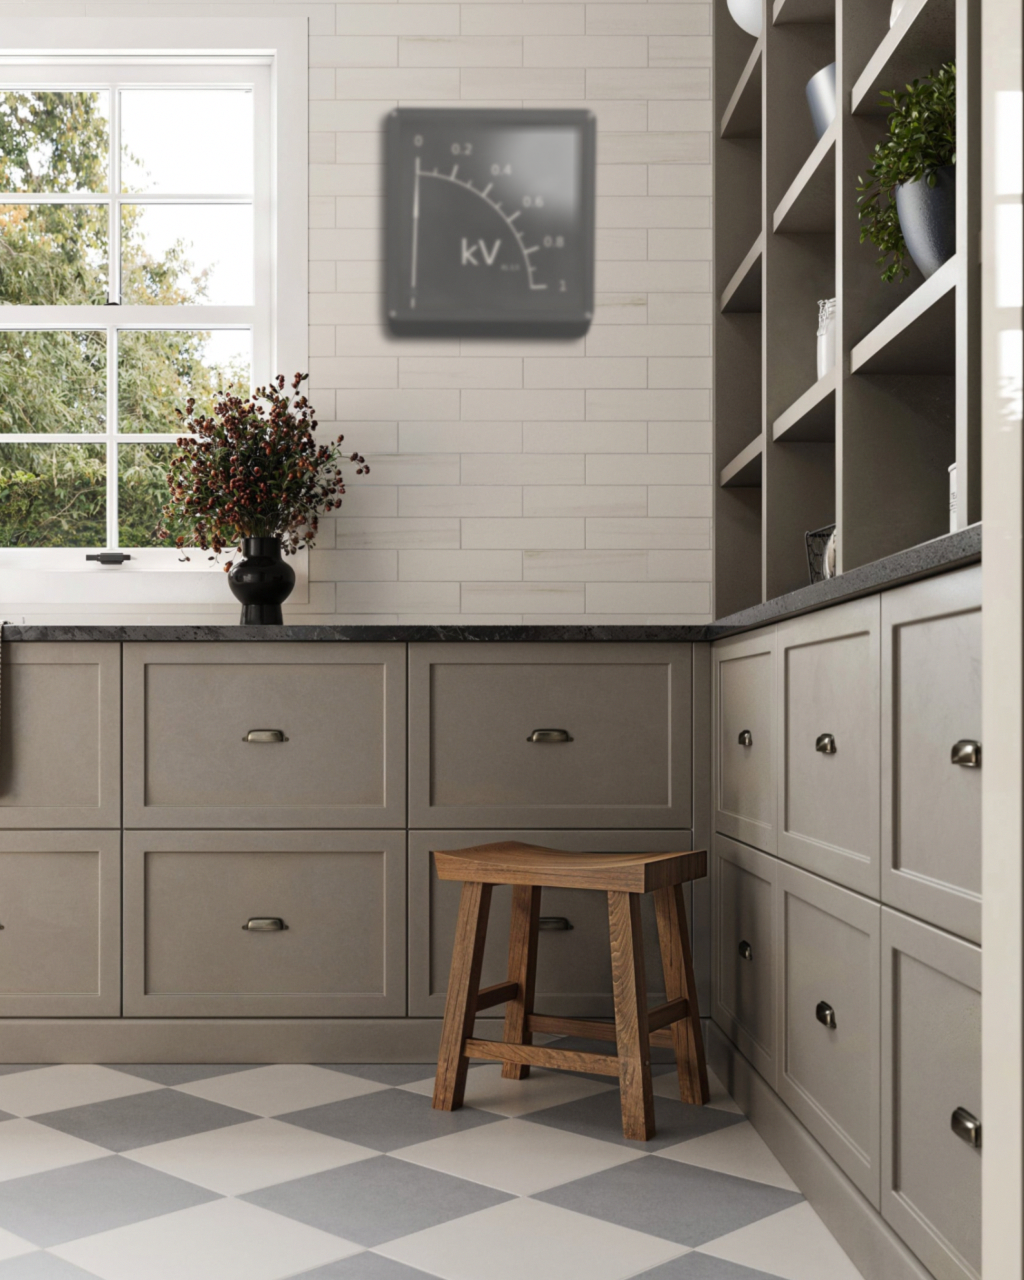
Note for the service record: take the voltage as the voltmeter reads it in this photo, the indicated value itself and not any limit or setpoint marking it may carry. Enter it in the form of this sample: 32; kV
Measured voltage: 0; kV
